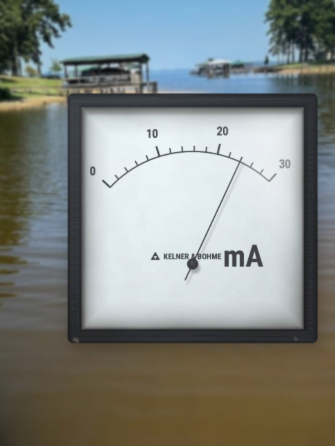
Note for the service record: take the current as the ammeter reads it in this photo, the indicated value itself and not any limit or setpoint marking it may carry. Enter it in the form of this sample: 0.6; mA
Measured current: 24; mA
